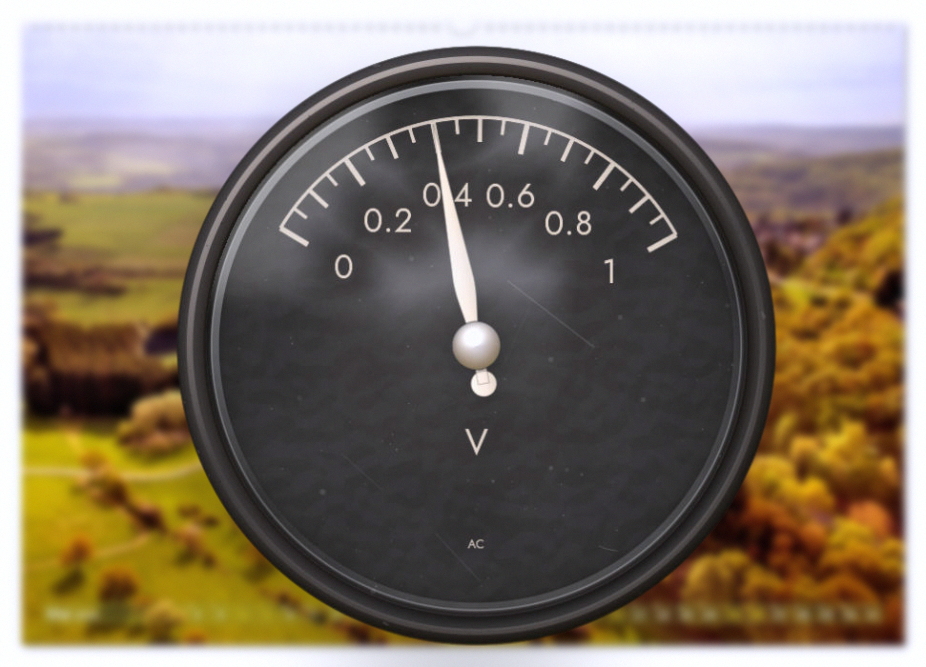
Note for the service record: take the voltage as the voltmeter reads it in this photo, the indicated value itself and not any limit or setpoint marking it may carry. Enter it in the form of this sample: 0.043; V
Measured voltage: 0.4; V
